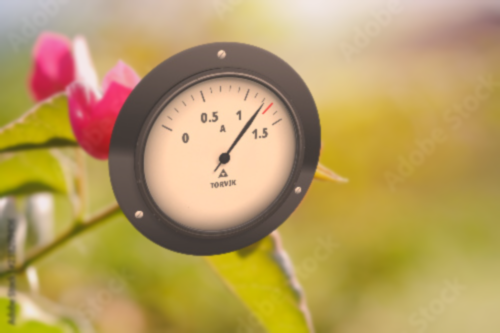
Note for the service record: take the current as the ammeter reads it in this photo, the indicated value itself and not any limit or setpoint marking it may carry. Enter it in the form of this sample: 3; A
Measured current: 1.2; A
